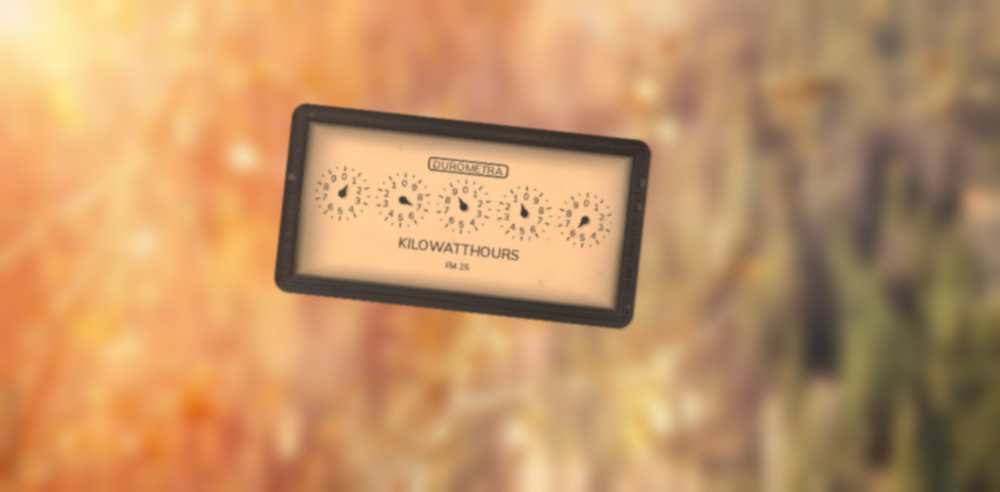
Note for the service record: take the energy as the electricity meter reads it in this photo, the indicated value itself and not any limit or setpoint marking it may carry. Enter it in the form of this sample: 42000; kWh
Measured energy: 6906; kWh
